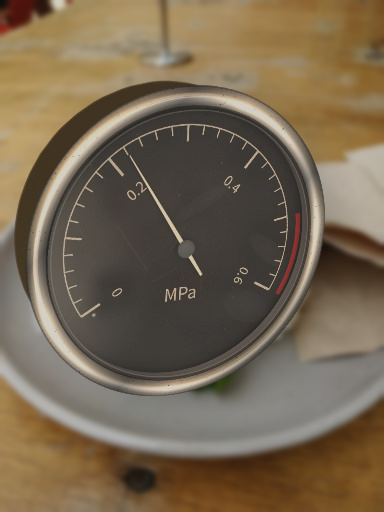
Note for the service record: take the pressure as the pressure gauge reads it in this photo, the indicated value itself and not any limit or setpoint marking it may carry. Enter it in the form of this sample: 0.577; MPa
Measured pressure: 0.22; MPa
